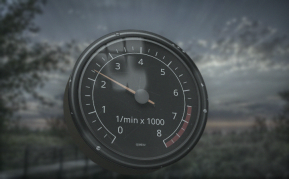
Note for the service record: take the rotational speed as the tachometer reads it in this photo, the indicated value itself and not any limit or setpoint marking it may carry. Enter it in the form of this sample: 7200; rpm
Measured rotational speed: 2250; rpm
